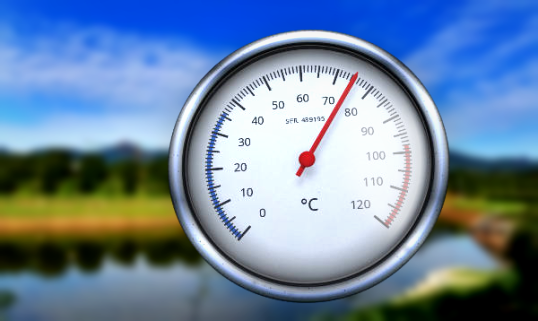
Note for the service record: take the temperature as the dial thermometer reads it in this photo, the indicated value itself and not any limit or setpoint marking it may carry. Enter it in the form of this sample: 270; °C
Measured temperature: 75; °C
